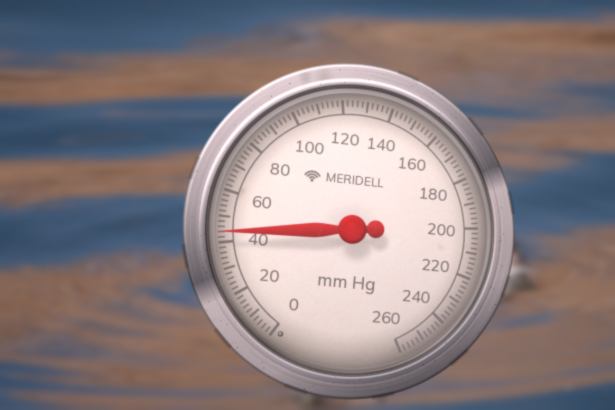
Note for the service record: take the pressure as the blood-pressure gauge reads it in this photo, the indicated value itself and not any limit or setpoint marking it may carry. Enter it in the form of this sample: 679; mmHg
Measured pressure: 44; mmHg
